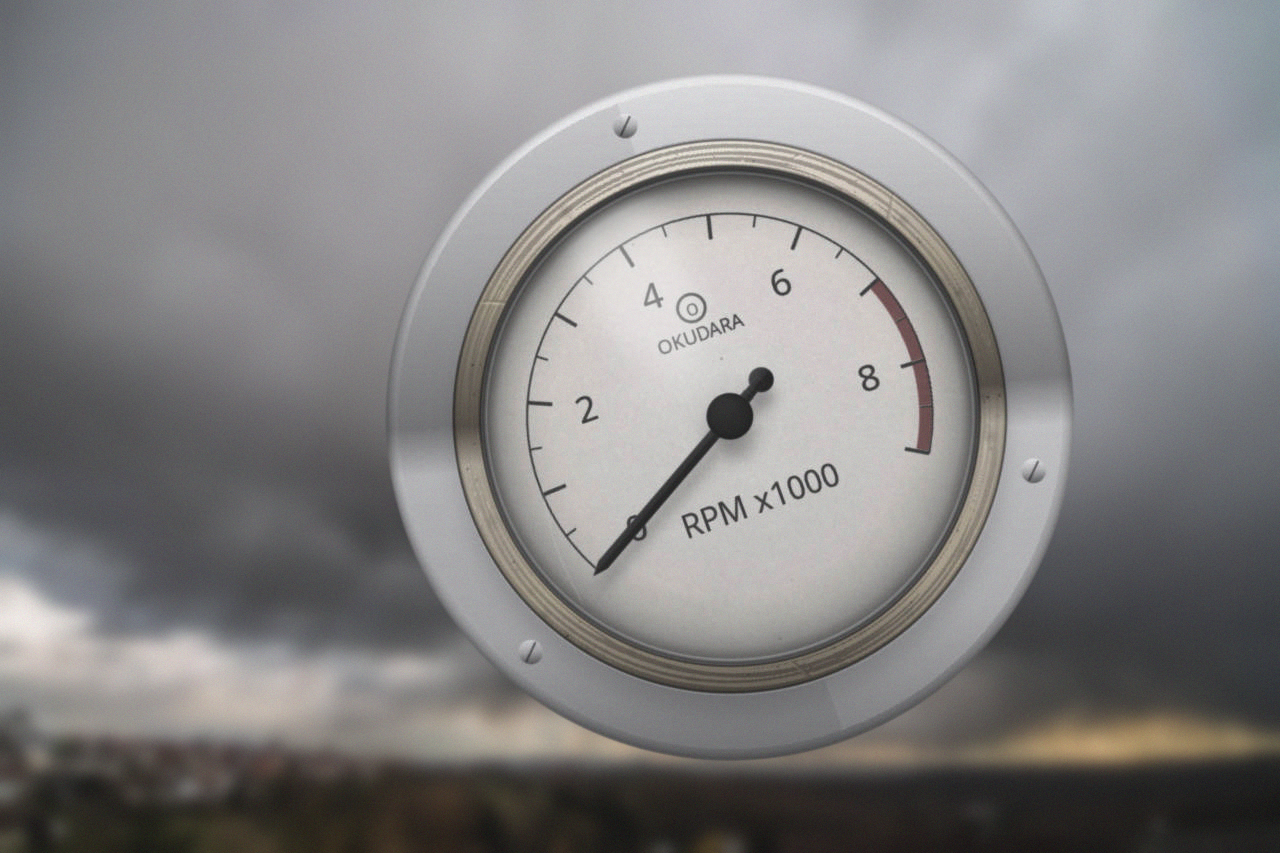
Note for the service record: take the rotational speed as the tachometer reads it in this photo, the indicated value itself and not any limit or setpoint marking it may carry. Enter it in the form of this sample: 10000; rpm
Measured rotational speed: 0; rpm
